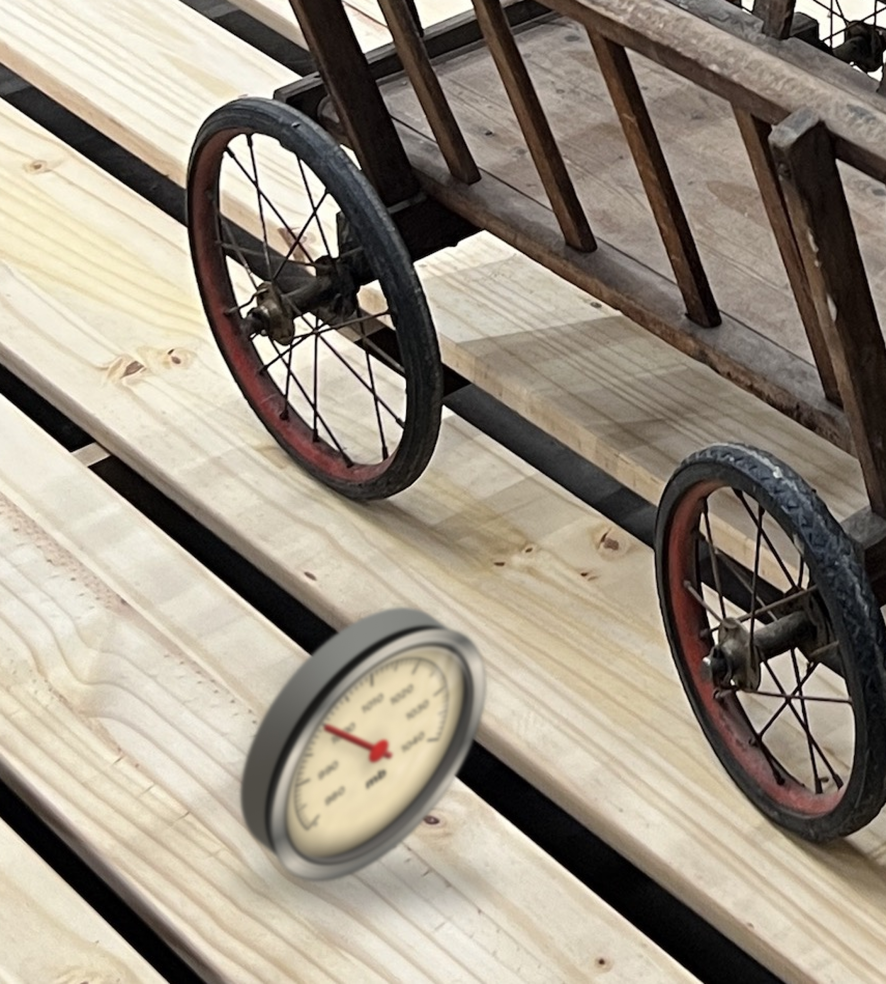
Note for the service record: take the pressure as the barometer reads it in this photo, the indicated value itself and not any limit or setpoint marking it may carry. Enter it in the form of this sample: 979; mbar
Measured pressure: 1000; mbar
